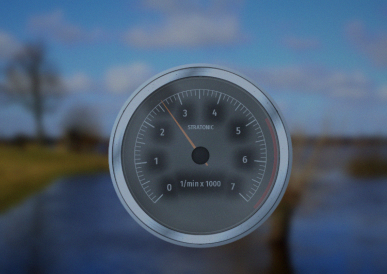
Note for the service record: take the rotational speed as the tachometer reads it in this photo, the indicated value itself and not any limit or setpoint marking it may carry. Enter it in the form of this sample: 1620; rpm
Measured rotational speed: 2600; rpm
